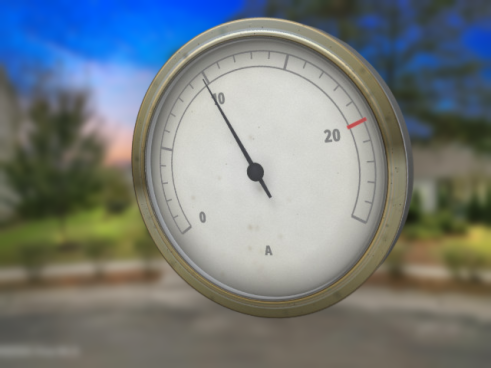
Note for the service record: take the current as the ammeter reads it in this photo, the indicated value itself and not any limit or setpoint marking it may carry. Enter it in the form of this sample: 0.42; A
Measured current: 10; A
